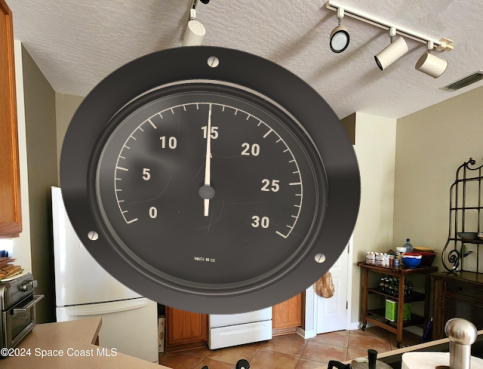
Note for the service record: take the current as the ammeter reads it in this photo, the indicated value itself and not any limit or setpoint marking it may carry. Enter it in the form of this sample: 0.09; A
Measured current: 15; A
